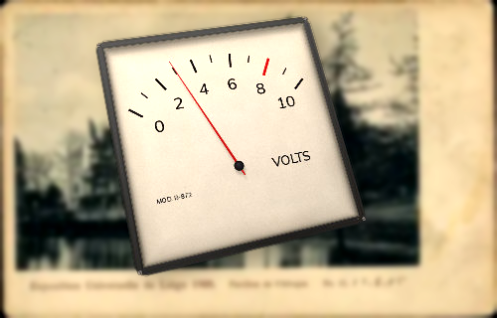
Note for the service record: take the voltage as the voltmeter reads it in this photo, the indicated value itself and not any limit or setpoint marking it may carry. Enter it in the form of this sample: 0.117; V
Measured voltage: 3; V
